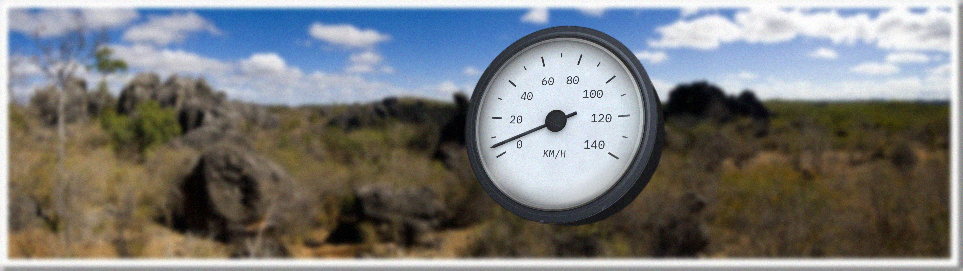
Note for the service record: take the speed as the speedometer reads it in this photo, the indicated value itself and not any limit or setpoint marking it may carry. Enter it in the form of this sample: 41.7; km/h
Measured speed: 5; km/h
